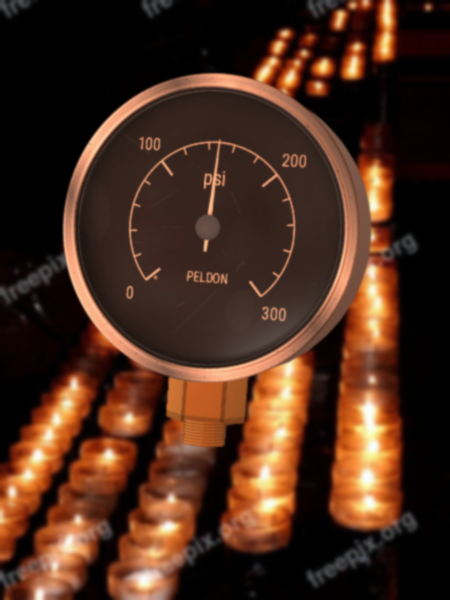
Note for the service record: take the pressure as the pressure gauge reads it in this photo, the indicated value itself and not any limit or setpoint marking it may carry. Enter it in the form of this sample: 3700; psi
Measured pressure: 150; psi
